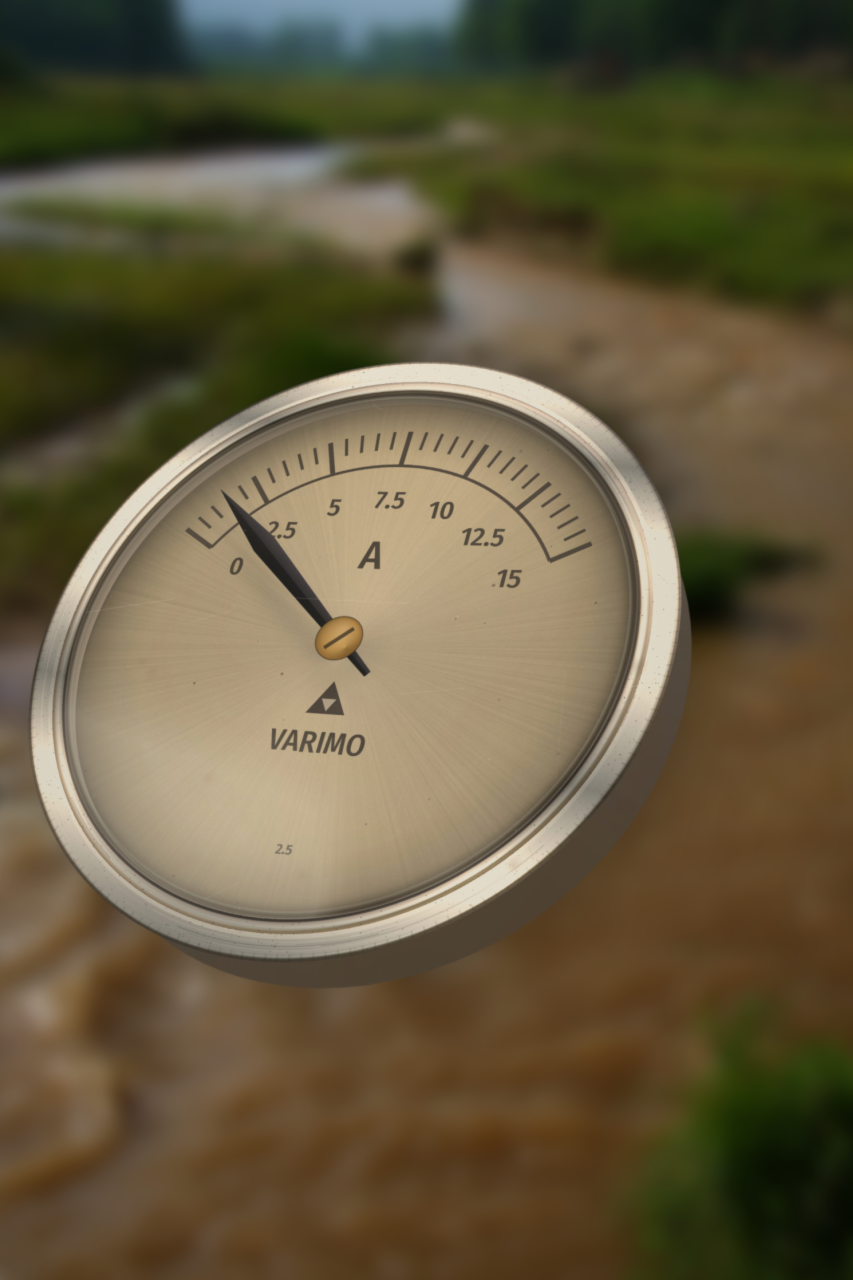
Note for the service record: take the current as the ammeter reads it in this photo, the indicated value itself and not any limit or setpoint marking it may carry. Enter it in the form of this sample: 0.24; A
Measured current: 1.5; A
